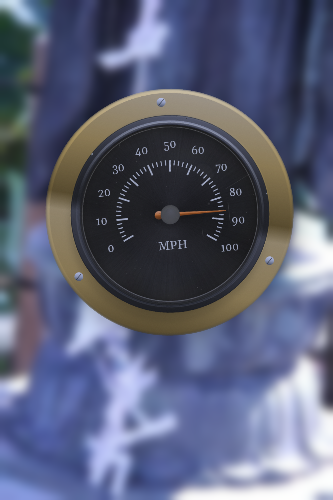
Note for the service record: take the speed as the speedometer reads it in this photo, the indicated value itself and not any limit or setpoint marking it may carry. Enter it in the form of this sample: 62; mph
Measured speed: 86; mph
